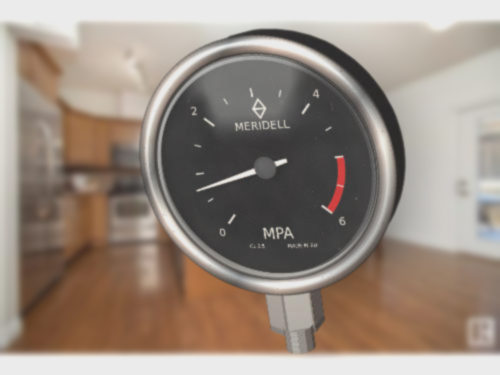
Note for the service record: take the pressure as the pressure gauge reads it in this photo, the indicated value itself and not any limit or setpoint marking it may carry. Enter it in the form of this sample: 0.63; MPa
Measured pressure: 0.75; MPa
